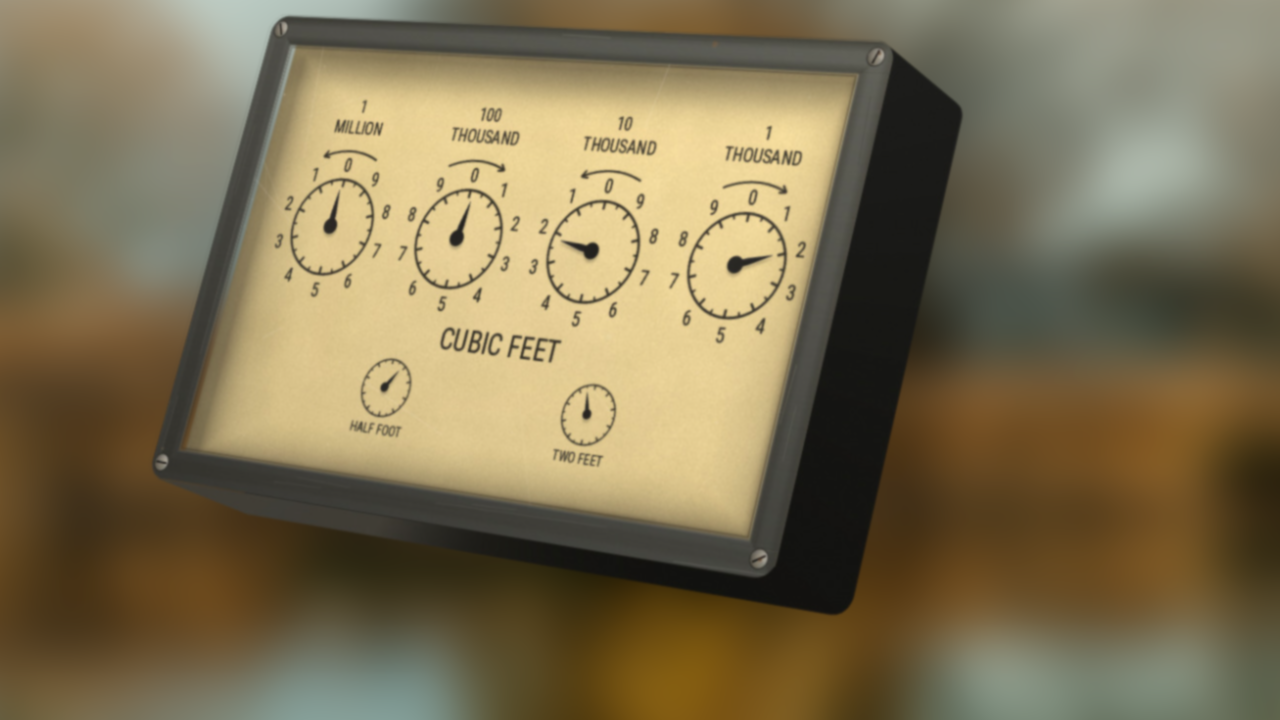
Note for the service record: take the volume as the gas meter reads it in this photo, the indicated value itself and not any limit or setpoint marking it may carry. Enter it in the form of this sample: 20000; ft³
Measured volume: 2200; ft³
